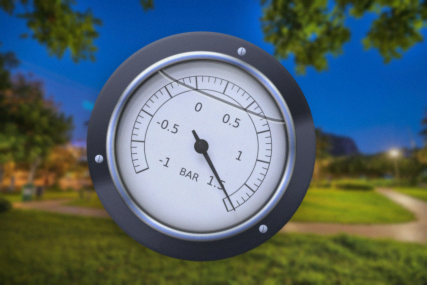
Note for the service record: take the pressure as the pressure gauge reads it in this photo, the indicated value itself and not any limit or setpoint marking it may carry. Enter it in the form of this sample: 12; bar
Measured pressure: 1.45; bar
